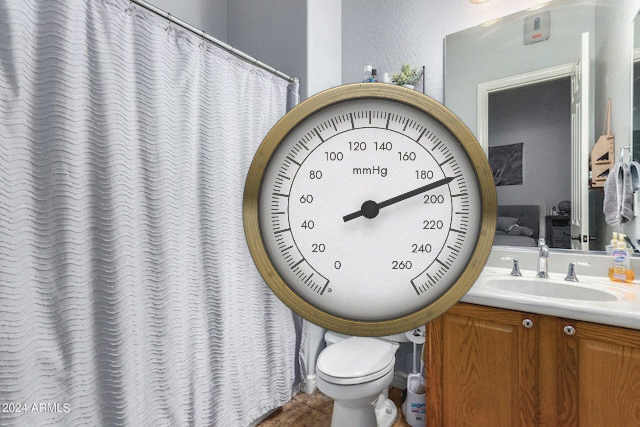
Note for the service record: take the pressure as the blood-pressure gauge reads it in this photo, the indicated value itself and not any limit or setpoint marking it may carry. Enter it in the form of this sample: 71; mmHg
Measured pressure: 190; mmHg
